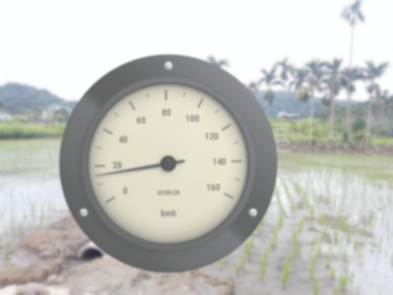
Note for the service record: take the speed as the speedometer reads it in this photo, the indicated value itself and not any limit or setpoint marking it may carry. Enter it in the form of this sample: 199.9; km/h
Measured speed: 15; km/h
